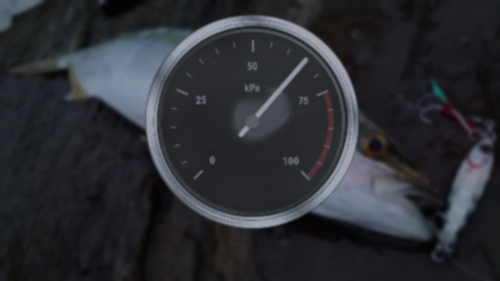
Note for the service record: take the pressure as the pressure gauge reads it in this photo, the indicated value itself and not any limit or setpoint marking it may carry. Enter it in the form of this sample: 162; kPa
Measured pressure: 65; kPa
